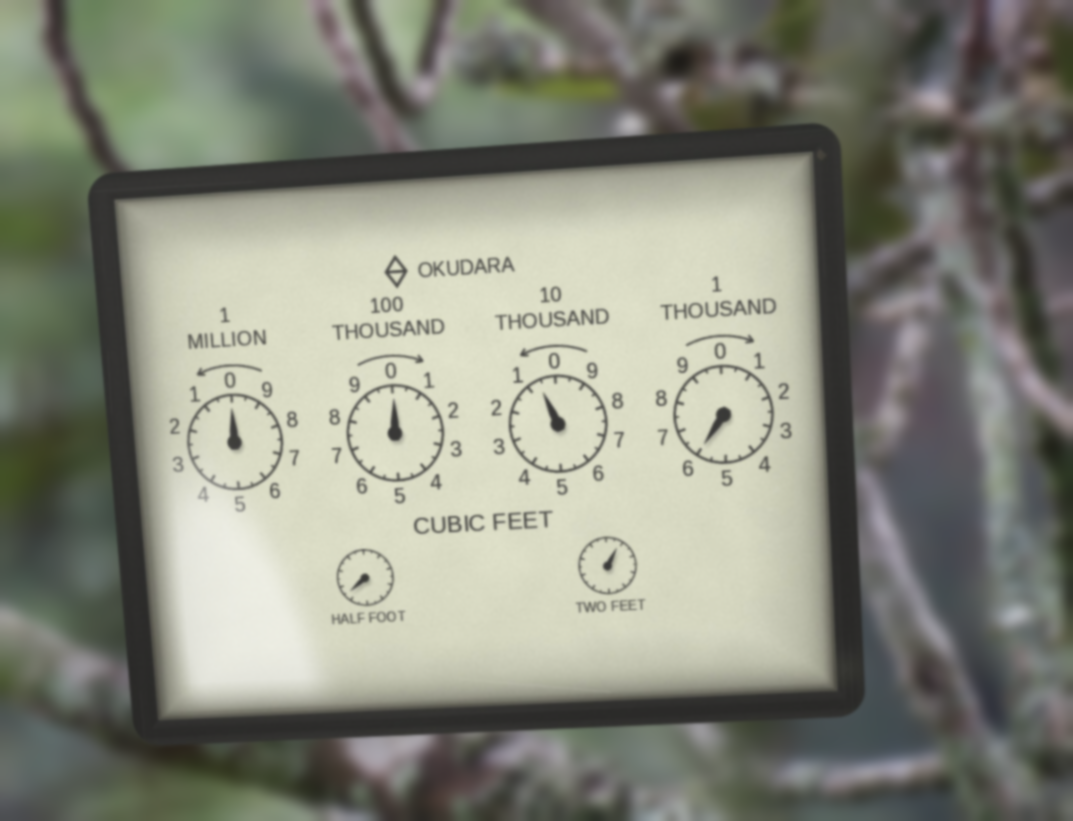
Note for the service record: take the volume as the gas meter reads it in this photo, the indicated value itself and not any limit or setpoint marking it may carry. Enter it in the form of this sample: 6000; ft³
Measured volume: 600; ft³
